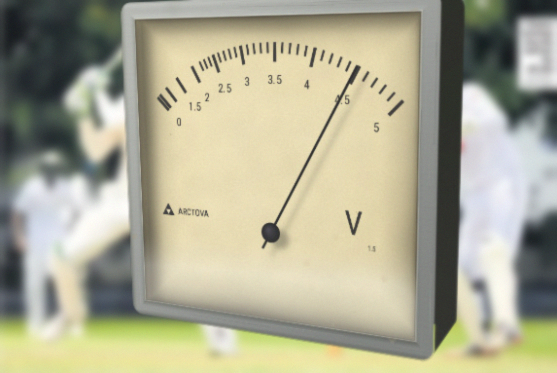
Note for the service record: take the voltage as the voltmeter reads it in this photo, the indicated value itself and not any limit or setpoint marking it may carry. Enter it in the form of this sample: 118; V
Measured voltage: 4.5; V
